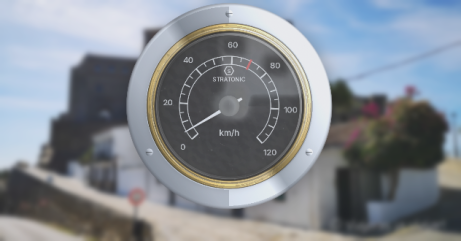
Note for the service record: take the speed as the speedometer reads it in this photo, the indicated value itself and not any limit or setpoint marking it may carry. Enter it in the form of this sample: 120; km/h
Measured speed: 5; km/h
